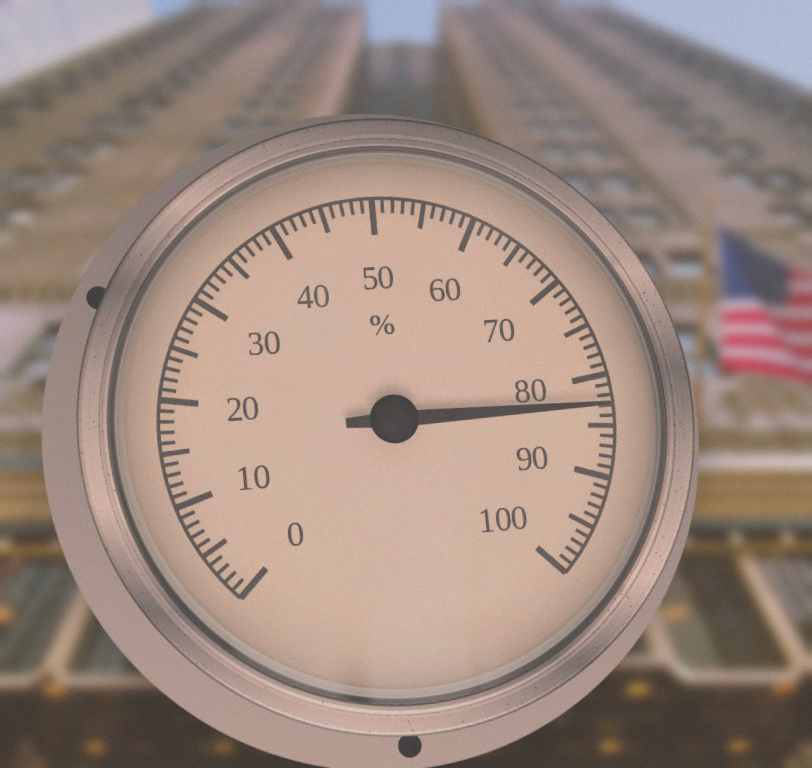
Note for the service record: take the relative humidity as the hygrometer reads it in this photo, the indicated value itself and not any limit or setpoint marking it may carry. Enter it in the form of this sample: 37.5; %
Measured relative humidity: 83; %
